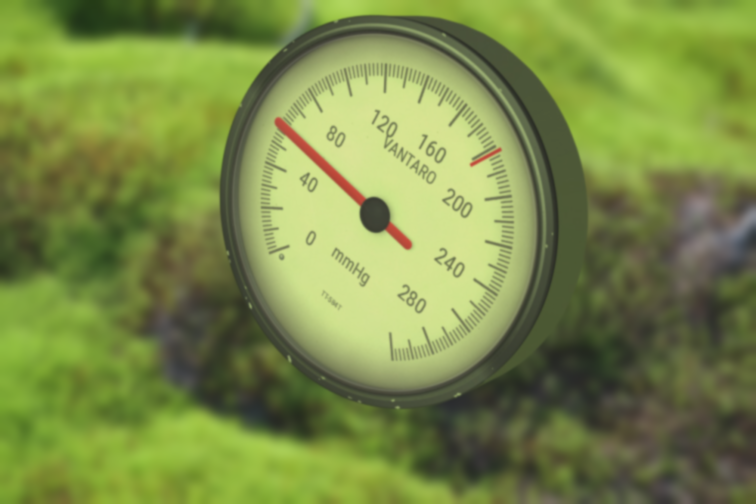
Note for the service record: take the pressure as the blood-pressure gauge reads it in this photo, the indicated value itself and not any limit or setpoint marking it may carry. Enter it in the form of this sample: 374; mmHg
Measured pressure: 60; mmHg
